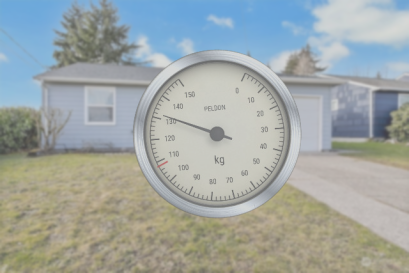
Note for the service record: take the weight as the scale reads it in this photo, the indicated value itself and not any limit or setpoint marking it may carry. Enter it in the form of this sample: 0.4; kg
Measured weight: 132; kg
